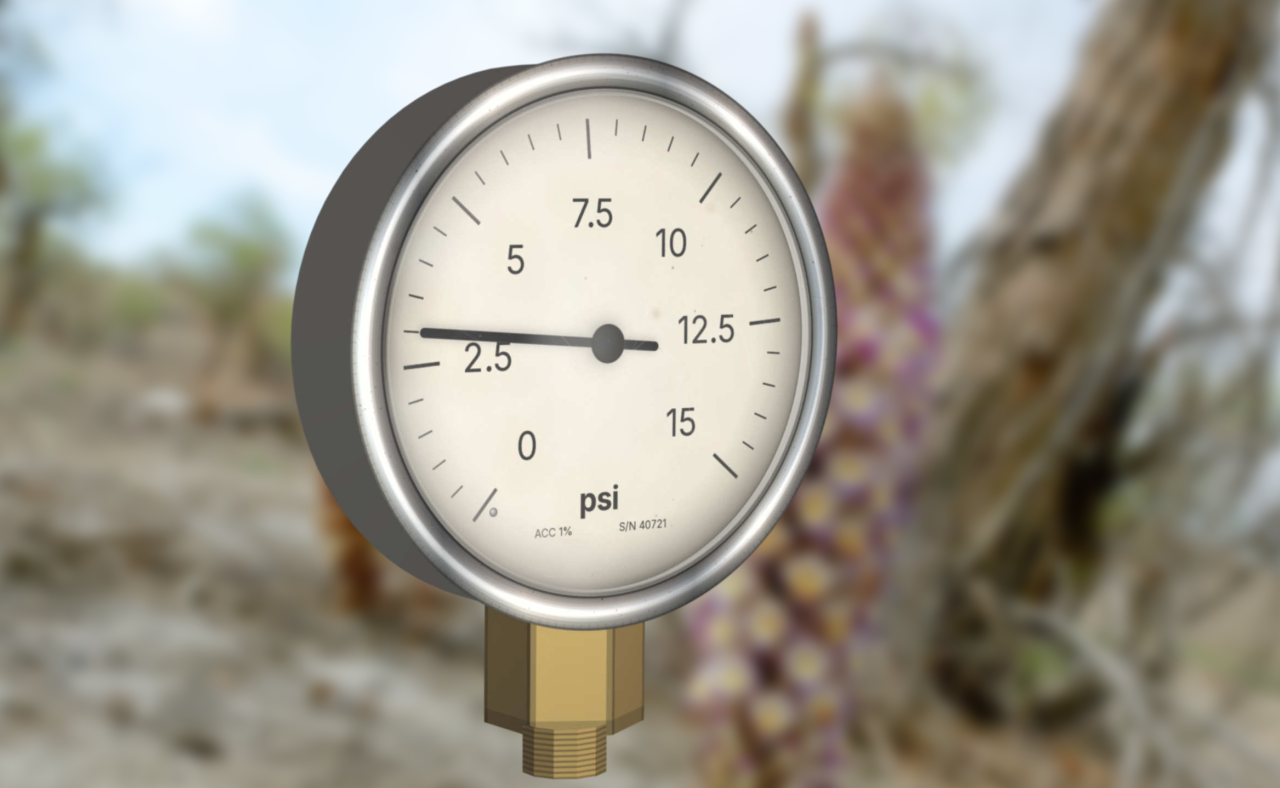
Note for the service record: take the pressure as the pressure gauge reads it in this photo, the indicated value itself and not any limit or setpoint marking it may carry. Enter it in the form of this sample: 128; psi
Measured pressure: 3; psi
